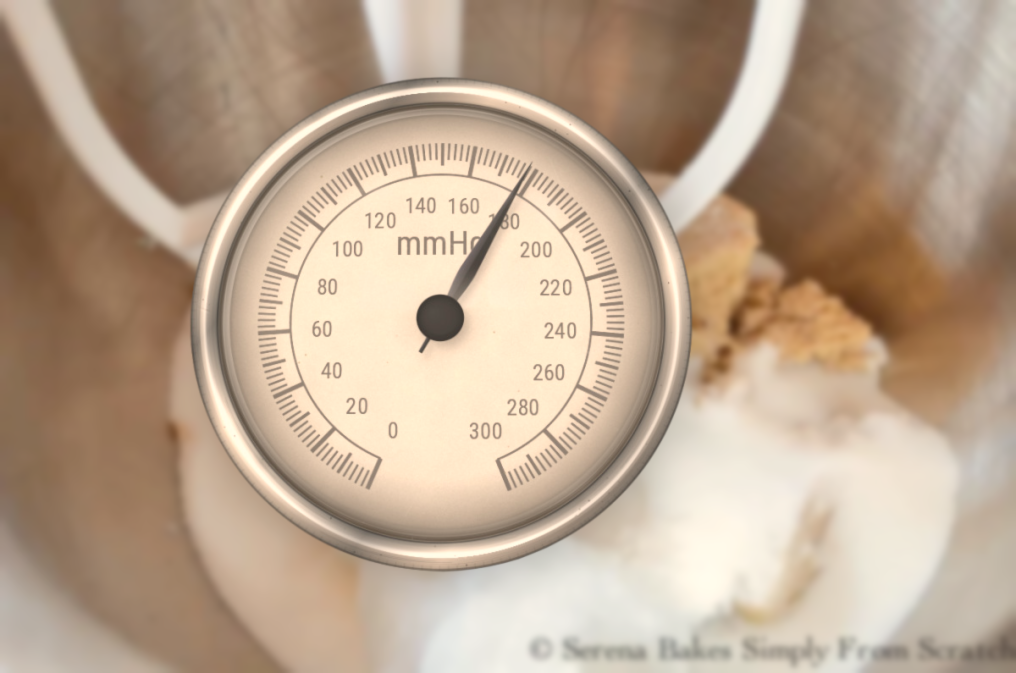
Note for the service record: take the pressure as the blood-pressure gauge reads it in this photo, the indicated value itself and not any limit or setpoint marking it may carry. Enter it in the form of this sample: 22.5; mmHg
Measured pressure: 178; mmHg
